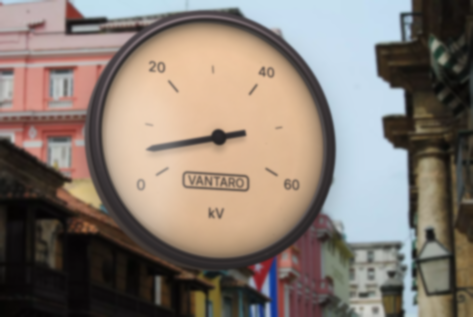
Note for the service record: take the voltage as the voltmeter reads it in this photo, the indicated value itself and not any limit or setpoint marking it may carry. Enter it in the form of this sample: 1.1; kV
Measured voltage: 5; kV
